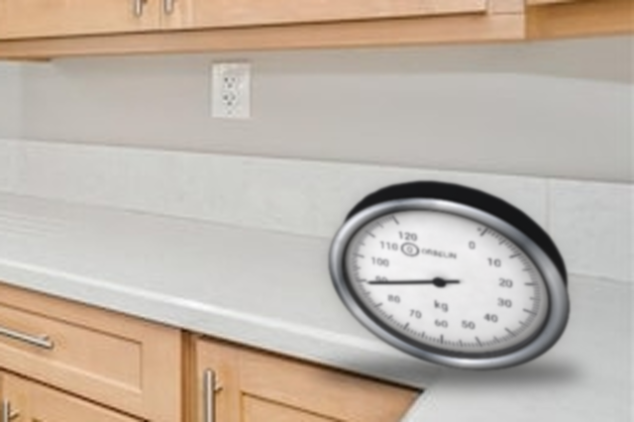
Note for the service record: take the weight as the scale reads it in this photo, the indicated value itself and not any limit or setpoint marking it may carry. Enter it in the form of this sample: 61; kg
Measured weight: 90; kg
